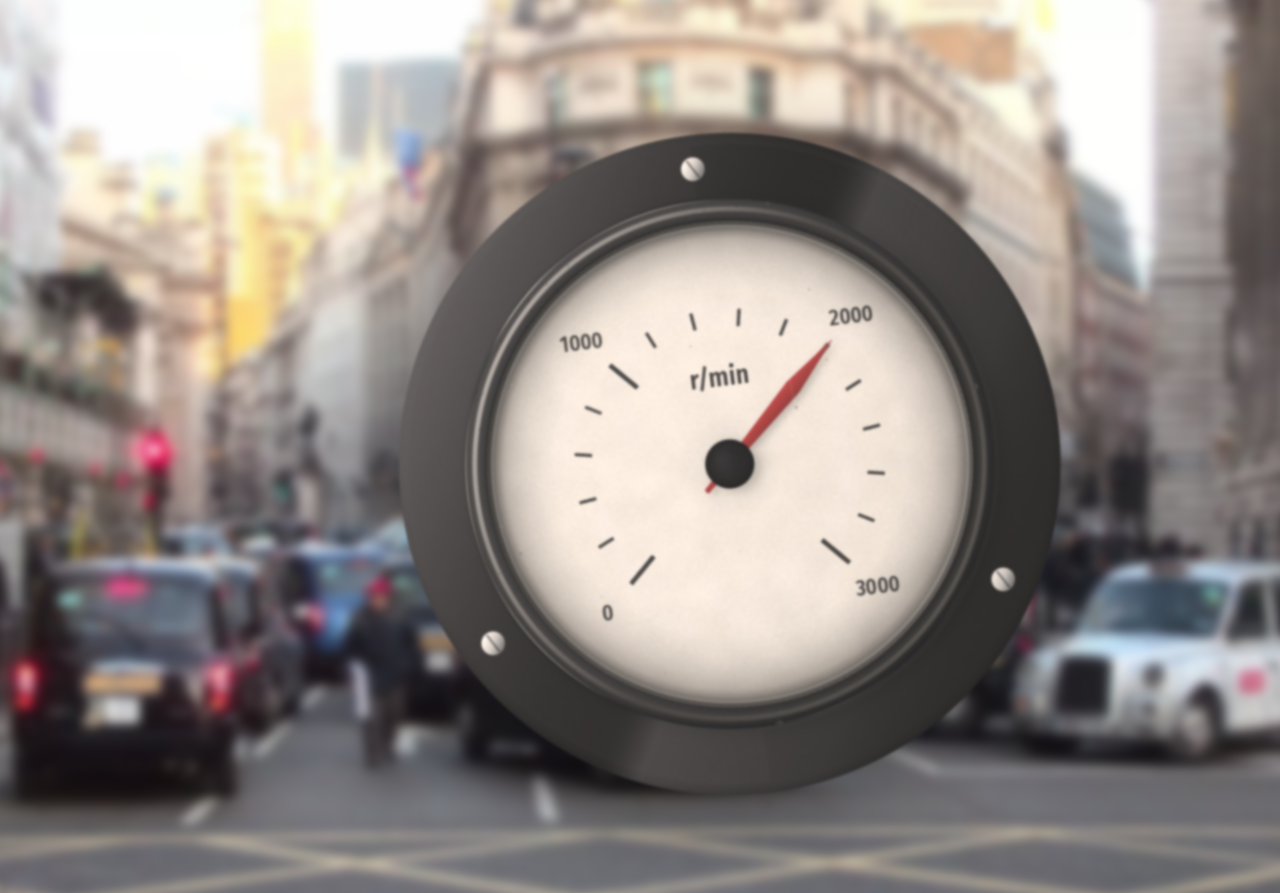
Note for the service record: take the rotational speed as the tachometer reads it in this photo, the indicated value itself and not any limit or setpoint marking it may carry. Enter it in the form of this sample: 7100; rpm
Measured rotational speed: 2000; rpm
